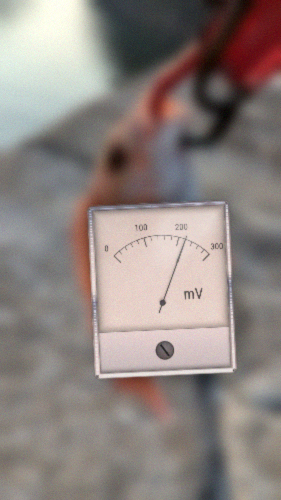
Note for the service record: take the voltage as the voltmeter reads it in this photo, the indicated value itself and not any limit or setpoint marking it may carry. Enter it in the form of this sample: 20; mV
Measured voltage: 220; mV
